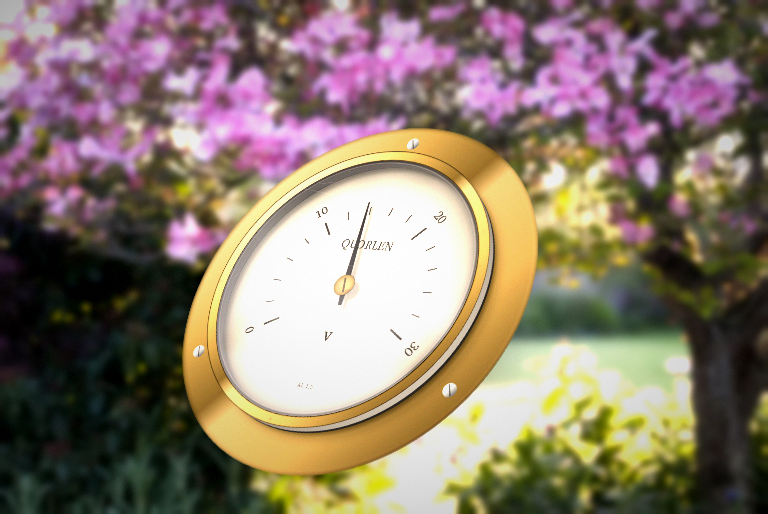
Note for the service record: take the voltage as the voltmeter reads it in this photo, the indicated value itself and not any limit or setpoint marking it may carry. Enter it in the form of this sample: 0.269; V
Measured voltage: 14; V
